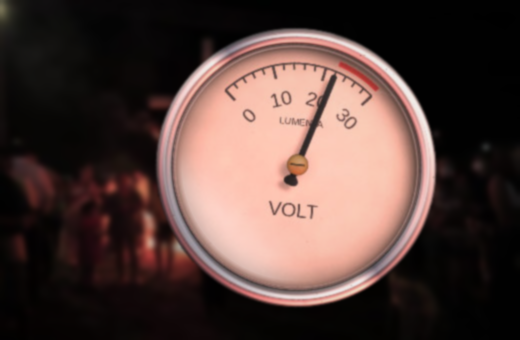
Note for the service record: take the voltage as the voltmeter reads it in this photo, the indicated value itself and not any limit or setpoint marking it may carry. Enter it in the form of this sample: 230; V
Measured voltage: 22; V
